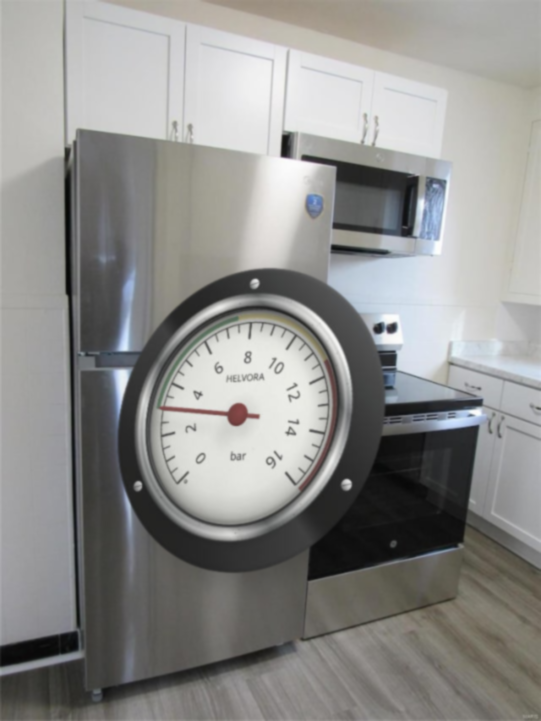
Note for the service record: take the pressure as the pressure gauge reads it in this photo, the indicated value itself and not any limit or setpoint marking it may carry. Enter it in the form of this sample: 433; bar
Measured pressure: 3; bar
